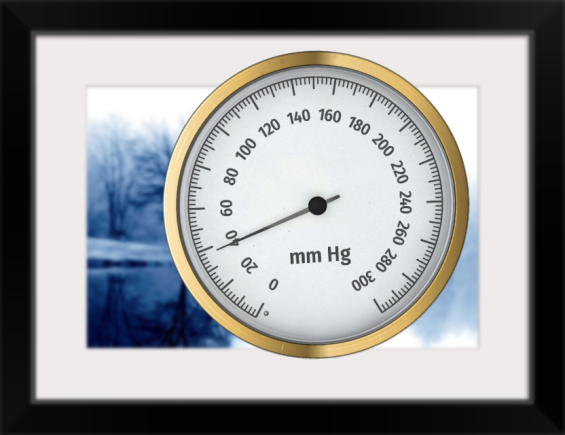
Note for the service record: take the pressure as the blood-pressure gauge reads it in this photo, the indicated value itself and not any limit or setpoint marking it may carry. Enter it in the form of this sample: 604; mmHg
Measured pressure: 38; mmHg
